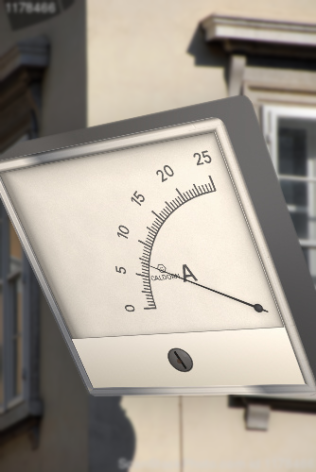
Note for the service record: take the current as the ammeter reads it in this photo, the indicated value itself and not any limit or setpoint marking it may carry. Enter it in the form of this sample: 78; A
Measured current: 7.5; A
